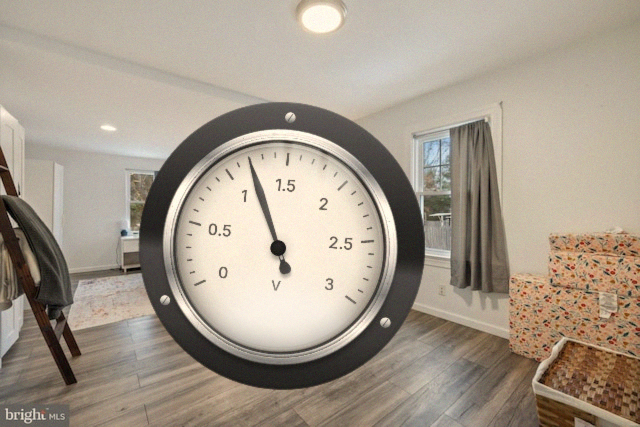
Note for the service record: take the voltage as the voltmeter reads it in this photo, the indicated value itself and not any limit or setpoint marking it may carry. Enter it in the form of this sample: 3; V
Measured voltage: 1.2; V
